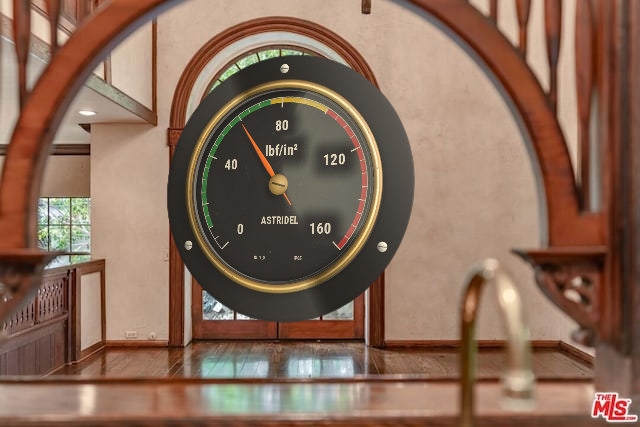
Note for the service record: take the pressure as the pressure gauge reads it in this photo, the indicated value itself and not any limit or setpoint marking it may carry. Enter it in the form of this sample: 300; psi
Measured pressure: 60; psi
